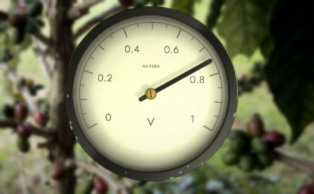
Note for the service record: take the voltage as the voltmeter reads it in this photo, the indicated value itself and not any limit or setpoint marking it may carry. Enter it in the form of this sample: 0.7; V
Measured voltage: 0.75; V
